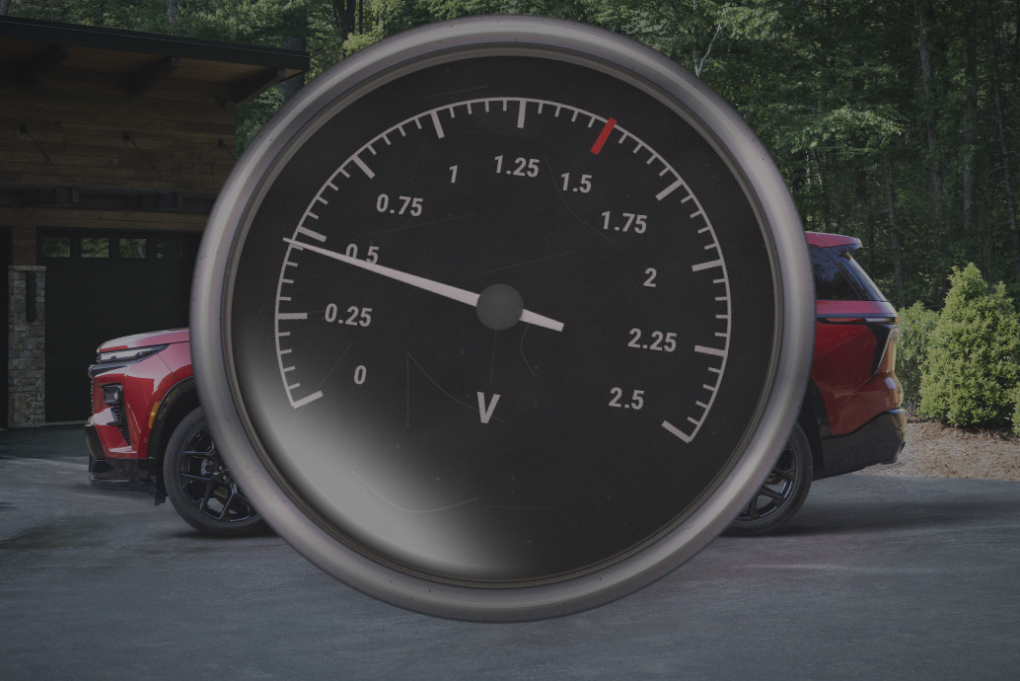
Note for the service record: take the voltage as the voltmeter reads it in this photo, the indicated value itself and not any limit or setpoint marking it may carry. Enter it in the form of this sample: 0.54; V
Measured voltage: 0.45; V
